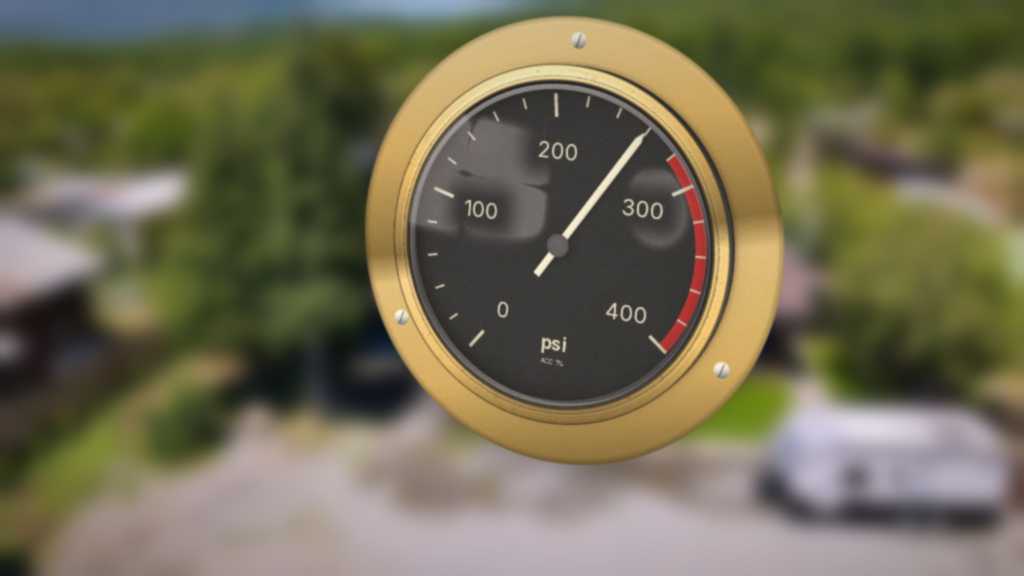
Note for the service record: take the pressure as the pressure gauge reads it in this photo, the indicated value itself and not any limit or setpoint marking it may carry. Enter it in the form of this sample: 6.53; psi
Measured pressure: 260; psi
